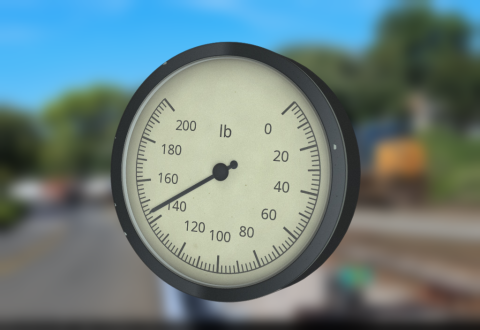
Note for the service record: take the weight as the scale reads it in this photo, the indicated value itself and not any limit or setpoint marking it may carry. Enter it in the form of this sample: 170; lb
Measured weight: 144; lb
